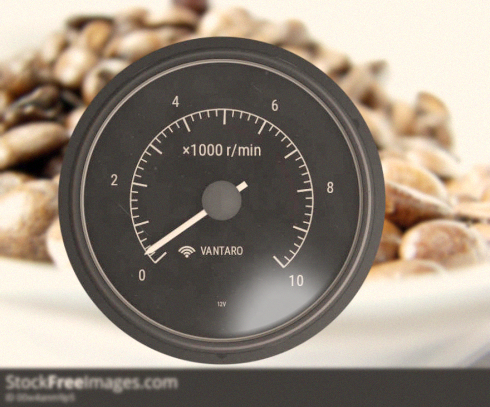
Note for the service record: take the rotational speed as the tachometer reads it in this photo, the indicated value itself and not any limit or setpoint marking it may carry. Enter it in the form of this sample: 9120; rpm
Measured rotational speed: 300; rpm
